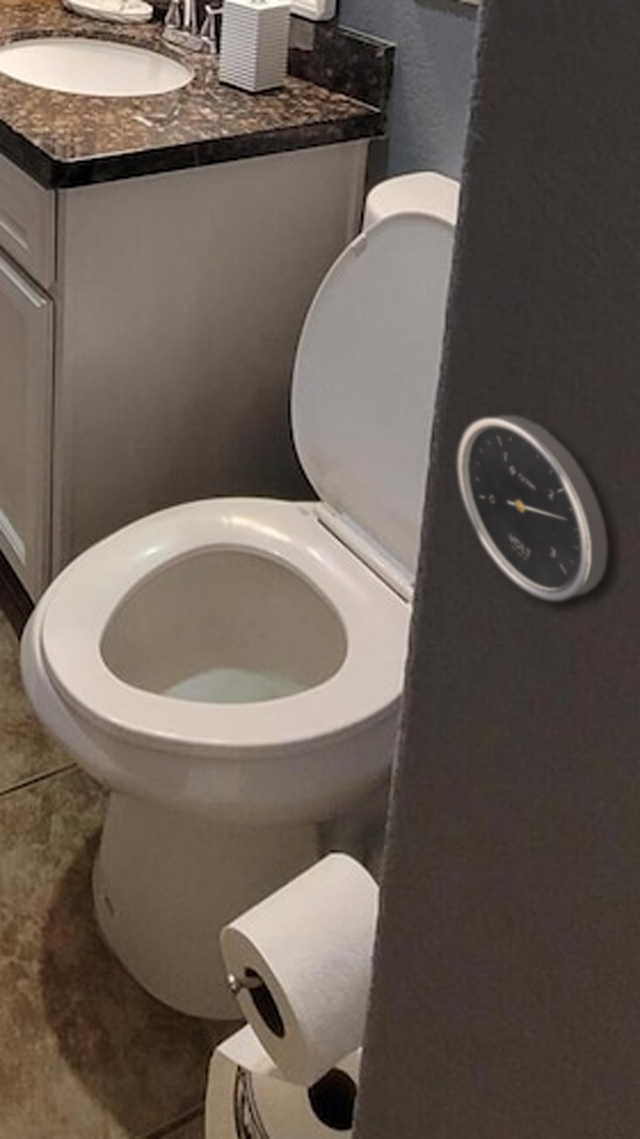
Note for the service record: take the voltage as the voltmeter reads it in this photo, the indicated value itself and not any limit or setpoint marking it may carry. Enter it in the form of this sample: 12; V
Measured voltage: 2.3; V
